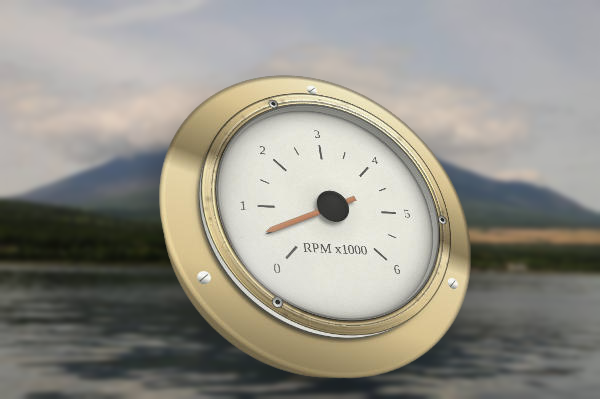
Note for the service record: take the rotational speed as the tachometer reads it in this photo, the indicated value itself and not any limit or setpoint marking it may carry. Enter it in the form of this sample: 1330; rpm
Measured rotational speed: 500; rpm
